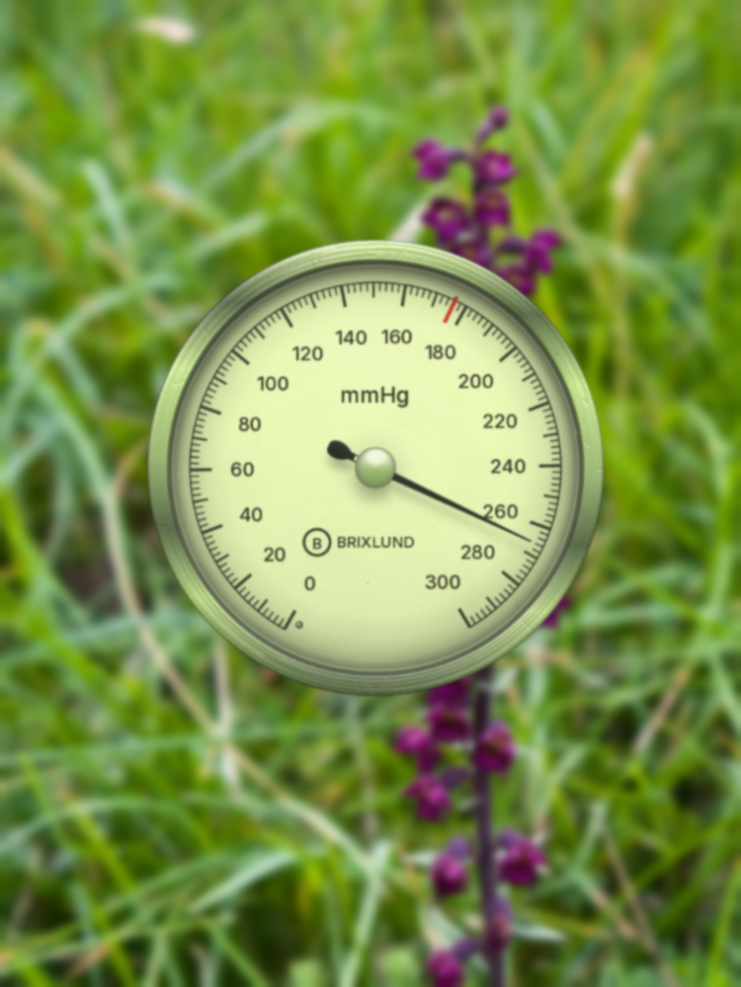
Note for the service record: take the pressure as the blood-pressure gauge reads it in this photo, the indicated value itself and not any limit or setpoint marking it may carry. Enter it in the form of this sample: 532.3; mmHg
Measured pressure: 266; mmHg
